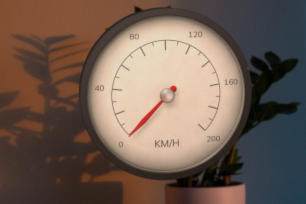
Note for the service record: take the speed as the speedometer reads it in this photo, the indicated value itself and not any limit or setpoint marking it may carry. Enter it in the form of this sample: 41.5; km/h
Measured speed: 0; km/h
